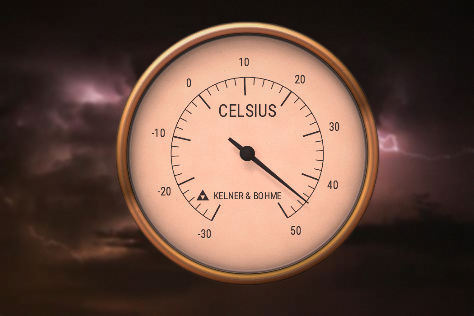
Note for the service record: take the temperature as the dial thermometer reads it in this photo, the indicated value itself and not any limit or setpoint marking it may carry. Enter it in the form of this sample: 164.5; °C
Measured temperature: 45; °C
